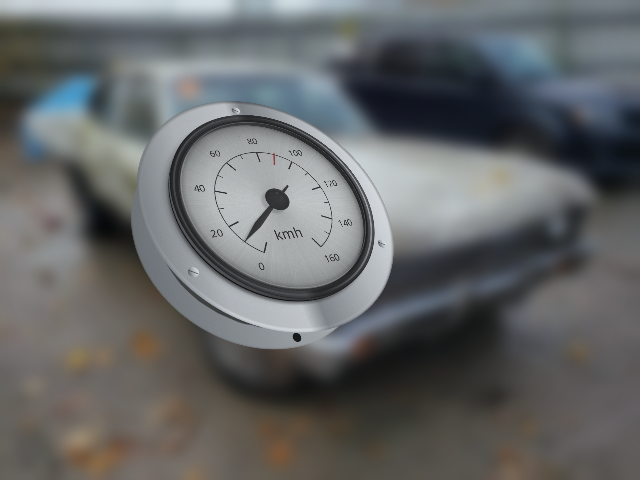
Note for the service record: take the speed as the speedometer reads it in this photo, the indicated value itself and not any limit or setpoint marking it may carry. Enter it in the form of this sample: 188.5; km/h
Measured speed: 10; km/h
